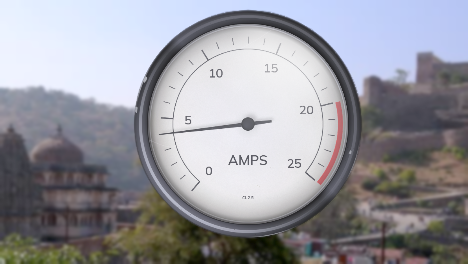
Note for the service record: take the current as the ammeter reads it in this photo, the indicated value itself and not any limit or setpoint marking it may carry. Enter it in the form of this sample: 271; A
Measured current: 4; A
